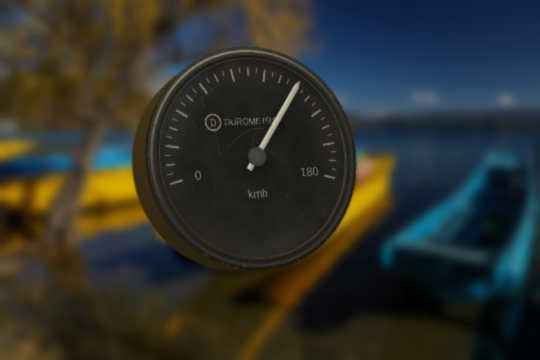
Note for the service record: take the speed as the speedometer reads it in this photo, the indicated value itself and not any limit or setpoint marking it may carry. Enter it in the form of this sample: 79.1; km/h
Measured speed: 120; km/h
